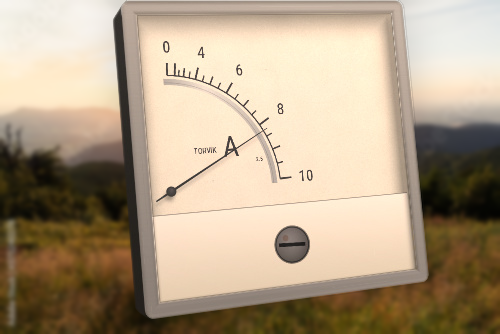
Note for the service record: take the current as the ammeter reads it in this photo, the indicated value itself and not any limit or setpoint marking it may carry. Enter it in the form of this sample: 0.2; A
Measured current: 8.25; A
